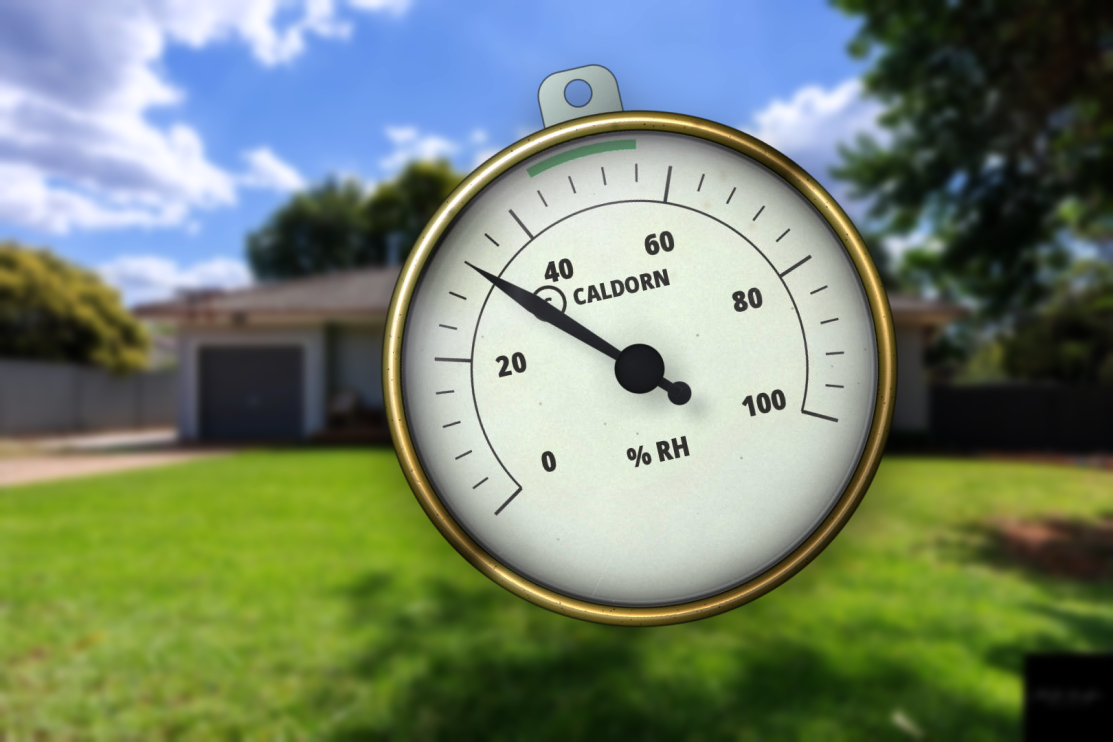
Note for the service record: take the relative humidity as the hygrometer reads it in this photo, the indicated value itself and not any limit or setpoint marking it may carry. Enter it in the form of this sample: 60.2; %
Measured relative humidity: 32; %
